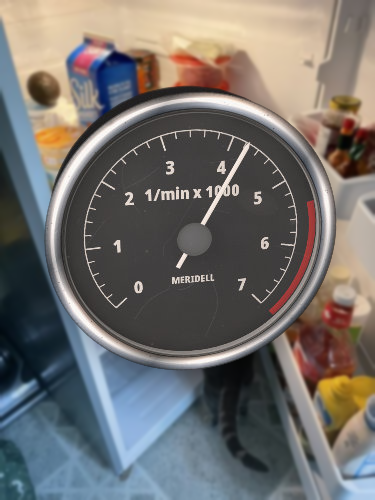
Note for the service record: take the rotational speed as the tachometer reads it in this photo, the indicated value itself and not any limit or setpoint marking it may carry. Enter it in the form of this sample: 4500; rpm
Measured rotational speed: 4200; rpm
